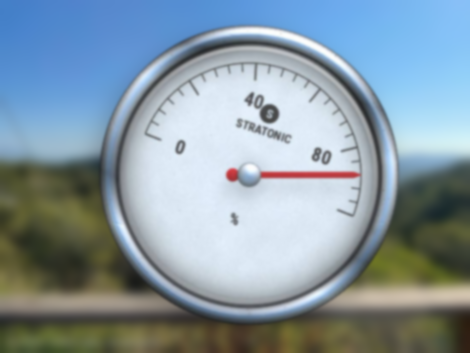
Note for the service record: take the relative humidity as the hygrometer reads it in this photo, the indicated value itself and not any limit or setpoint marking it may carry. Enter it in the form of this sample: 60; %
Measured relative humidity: 88; %
